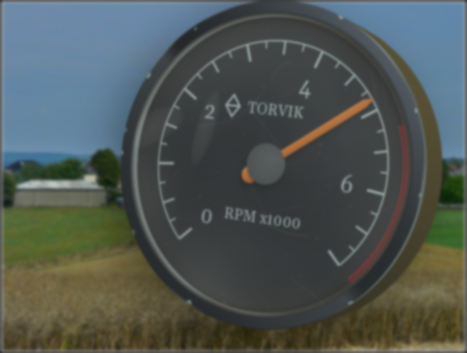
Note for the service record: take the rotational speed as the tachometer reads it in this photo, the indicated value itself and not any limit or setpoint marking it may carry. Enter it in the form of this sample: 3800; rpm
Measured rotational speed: 4875; rpm
